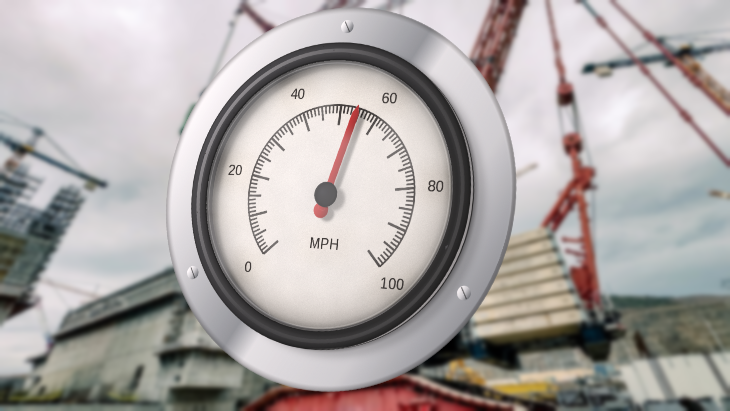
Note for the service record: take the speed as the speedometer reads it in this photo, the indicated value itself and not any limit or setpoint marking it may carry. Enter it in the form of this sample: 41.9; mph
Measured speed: 55; mph
